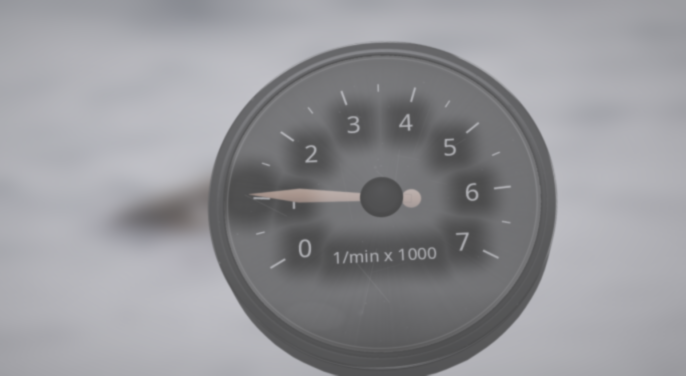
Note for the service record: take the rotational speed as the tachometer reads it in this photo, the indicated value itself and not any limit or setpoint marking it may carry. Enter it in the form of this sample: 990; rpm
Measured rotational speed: 1000; rpm
